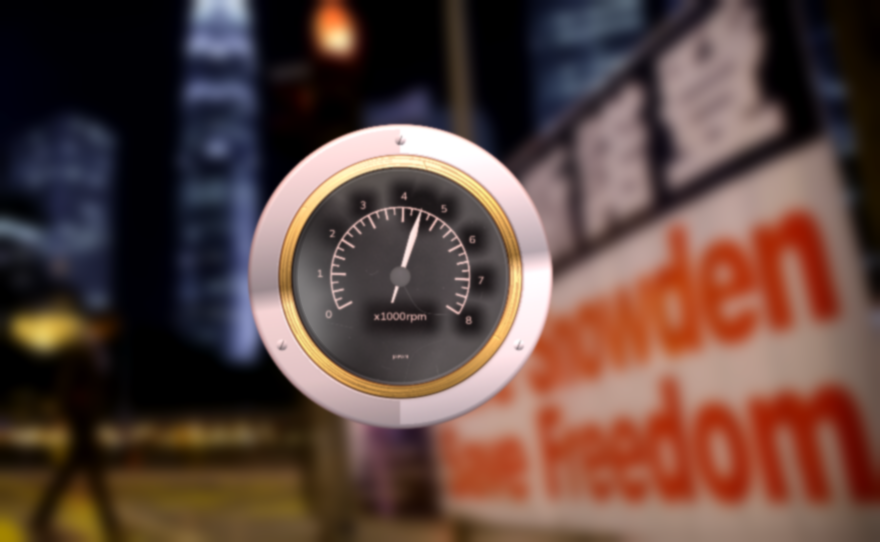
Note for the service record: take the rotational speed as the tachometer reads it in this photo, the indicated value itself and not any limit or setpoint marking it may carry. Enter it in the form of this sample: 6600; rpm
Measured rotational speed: 4500; rpm
